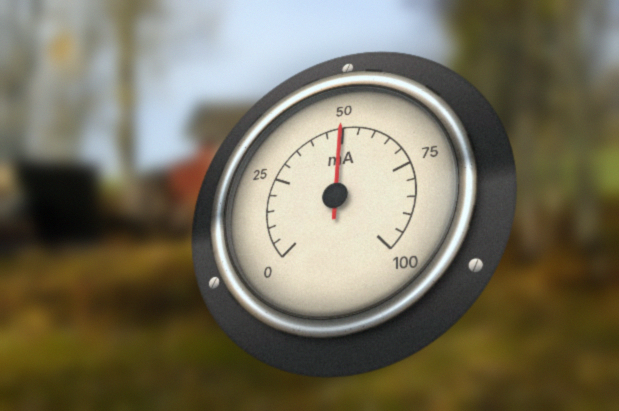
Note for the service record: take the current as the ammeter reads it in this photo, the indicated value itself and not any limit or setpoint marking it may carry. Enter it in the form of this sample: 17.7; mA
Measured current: 50; mA
